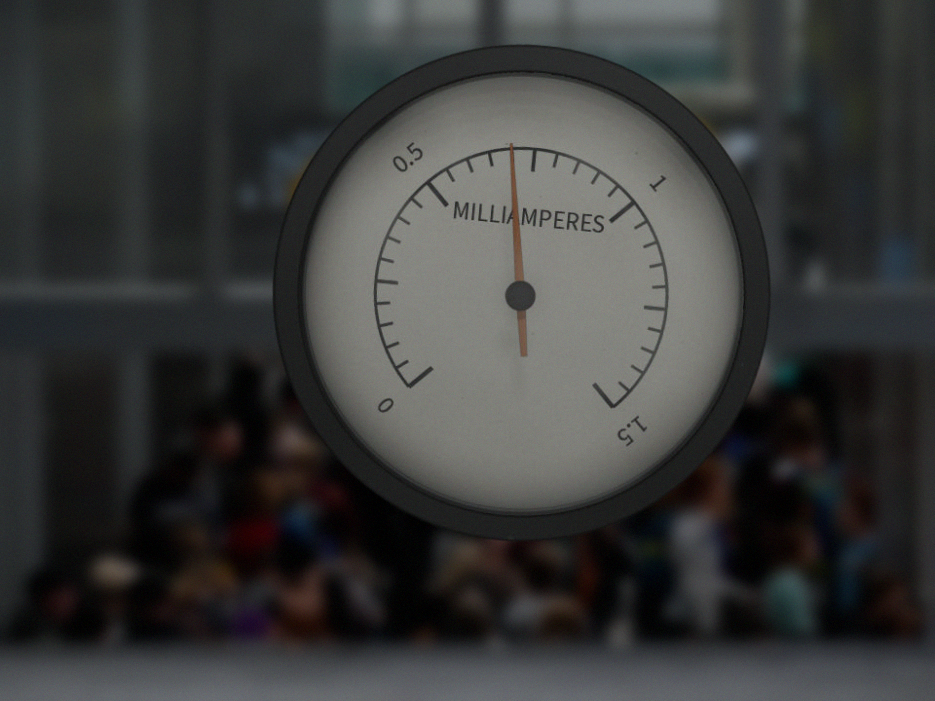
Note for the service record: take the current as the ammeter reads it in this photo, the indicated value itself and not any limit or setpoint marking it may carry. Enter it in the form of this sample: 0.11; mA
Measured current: 0.7; mA
